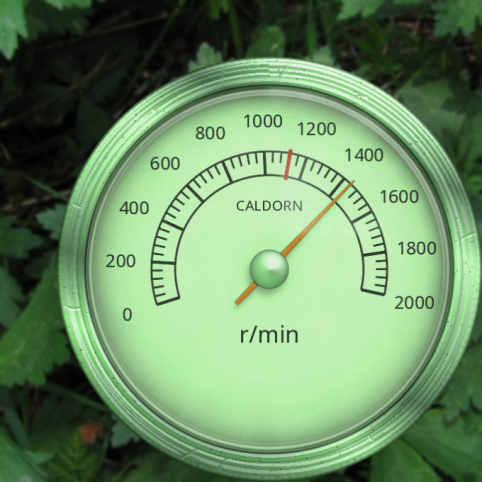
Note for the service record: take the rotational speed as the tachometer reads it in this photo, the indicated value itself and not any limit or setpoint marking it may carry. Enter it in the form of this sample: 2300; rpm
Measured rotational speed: 1440; rpm
